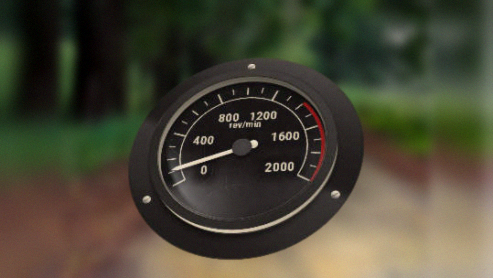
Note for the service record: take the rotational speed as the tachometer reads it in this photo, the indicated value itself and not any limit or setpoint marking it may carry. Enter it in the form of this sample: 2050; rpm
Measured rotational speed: 100; rpm
